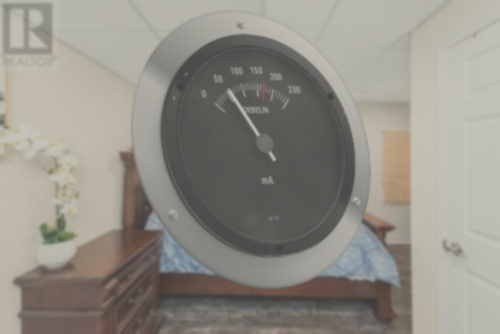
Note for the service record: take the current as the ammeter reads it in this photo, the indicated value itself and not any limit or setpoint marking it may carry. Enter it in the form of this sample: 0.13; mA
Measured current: 50; mA
